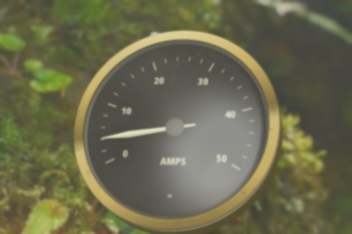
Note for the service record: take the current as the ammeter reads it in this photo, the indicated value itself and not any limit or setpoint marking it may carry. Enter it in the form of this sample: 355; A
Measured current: 4; A
